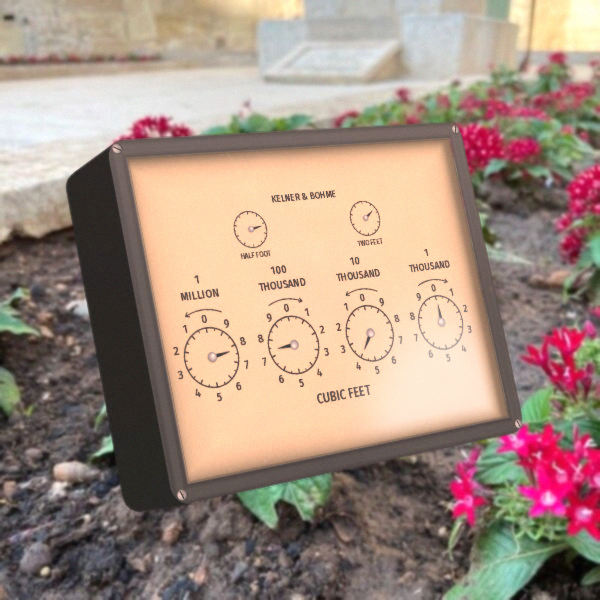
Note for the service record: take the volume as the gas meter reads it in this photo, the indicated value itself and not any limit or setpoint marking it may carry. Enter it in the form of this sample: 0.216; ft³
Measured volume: 774000; ft³
